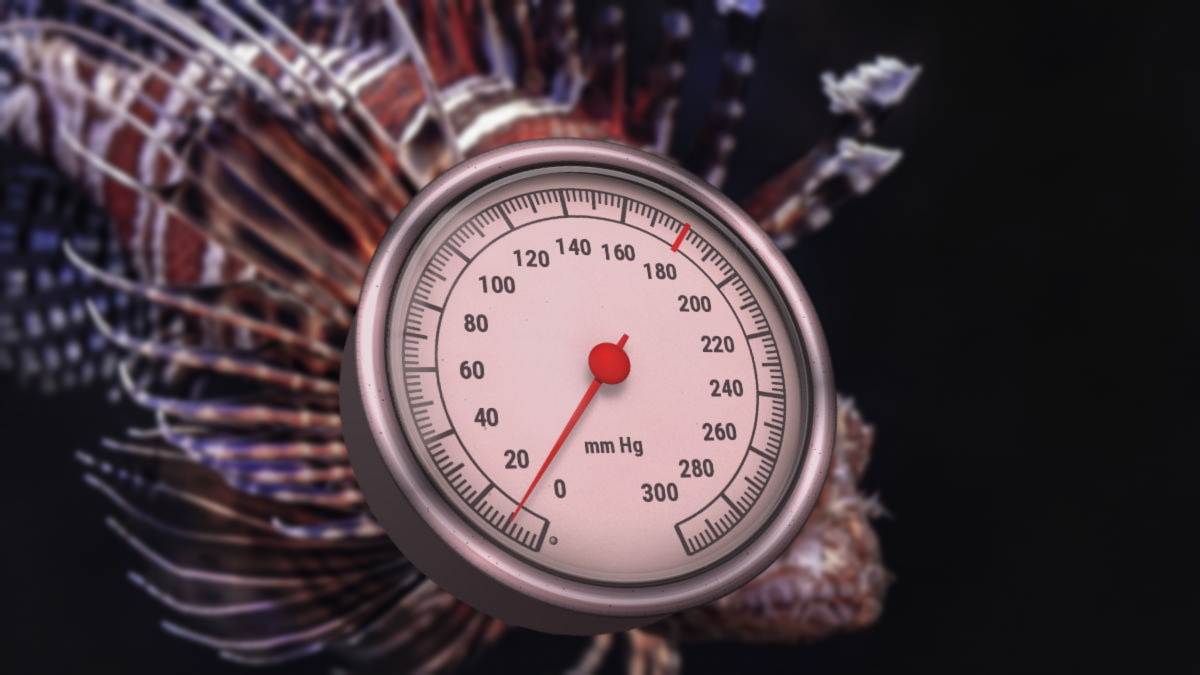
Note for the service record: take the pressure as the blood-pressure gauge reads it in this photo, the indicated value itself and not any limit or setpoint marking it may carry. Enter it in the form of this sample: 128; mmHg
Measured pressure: 10; mmHg
